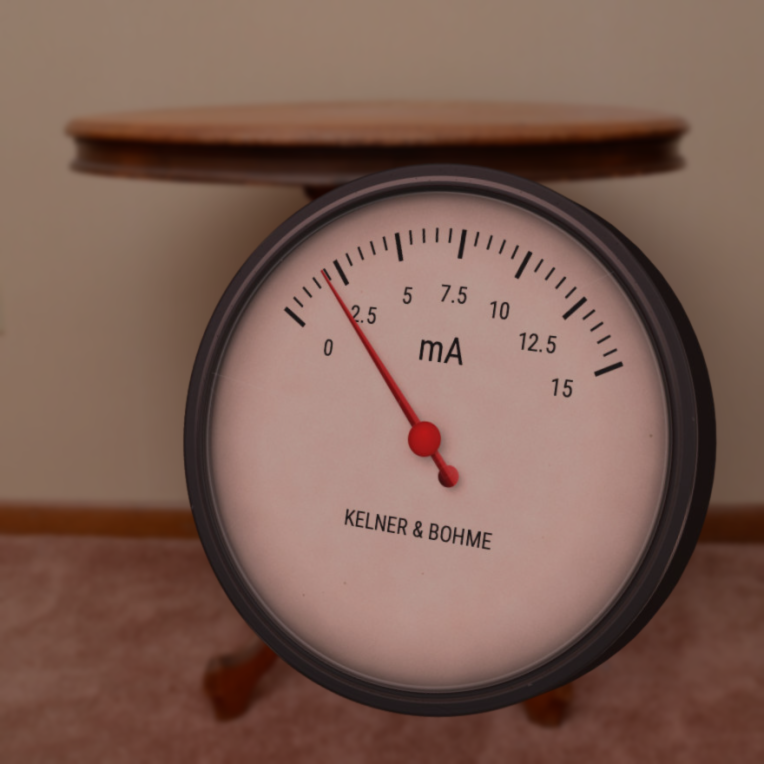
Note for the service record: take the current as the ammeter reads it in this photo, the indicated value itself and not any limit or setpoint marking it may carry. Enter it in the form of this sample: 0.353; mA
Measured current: 2; mA
